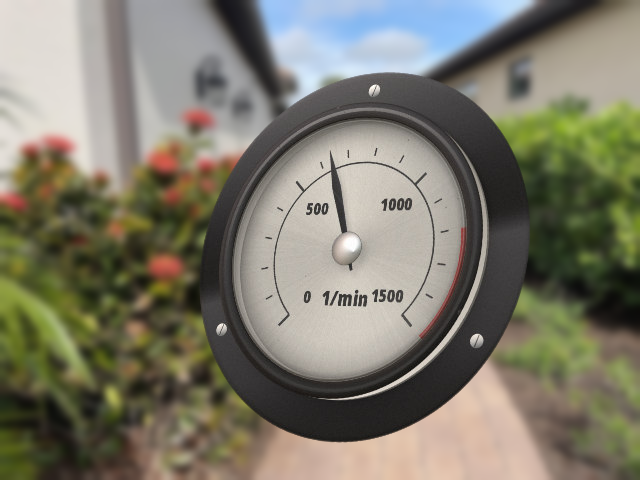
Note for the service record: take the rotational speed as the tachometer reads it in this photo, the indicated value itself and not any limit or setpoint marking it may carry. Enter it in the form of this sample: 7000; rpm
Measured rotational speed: 650; rpm
